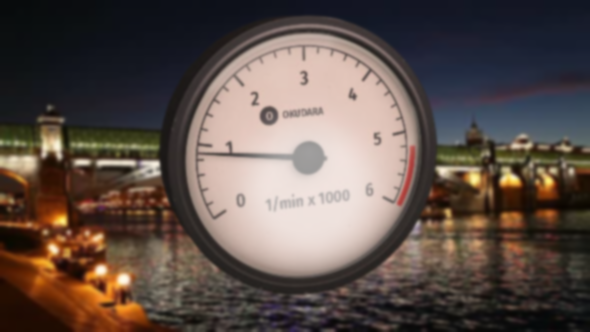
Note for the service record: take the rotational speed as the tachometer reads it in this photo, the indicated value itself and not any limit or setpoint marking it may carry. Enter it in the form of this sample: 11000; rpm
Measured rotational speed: 900; rpm
